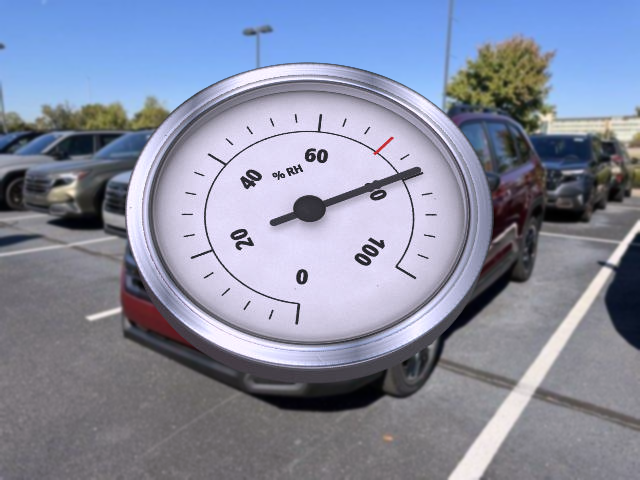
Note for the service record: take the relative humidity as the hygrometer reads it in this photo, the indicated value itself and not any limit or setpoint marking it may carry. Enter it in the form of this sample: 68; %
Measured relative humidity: 80; %
